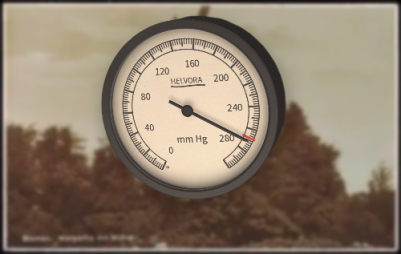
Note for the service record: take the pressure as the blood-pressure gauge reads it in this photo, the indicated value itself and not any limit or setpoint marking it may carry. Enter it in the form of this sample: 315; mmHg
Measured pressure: 270; mmHg
